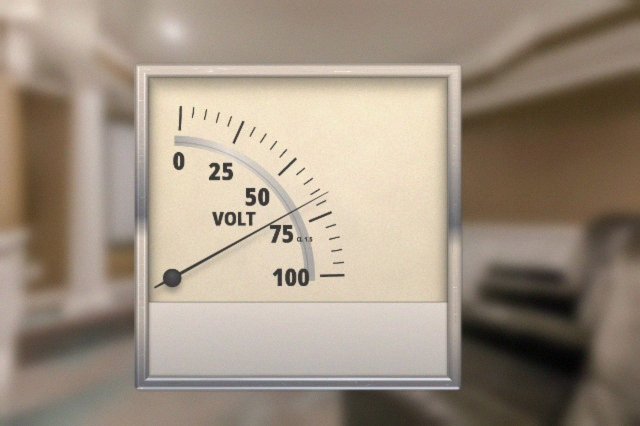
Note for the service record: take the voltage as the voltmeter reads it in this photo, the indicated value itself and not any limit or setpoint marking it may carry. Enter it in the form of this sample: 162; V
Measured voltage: 67.5; V
